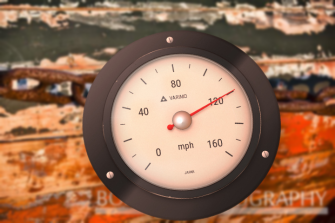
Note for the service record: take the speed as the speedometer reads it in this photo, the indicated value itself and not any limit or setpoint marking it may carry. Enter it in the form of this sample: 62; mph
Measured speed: 120; mph
